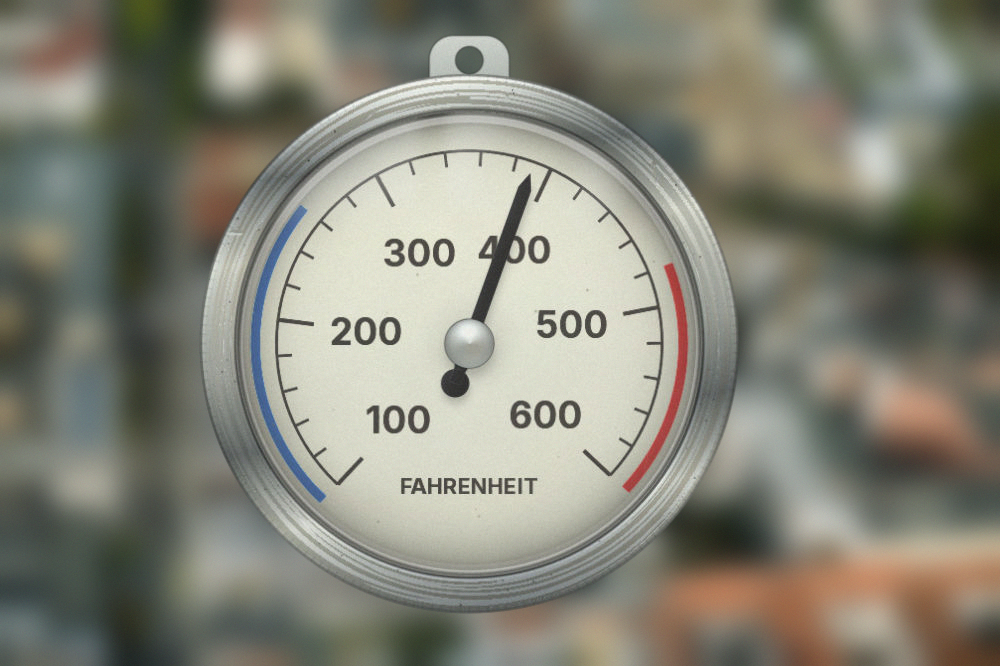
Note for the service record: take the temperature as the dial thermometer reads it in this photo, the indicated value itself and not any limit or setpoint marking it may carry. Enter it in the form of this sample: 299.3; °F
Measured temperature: 390; °F
